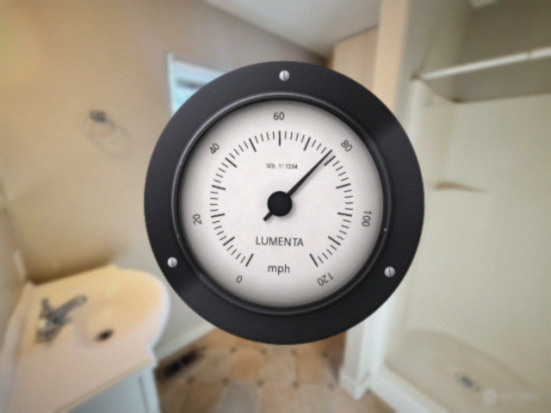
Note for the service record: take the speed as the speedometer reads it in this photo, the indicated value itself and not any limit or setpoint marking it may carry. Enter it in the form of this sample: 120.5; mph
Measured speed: 78; mph
